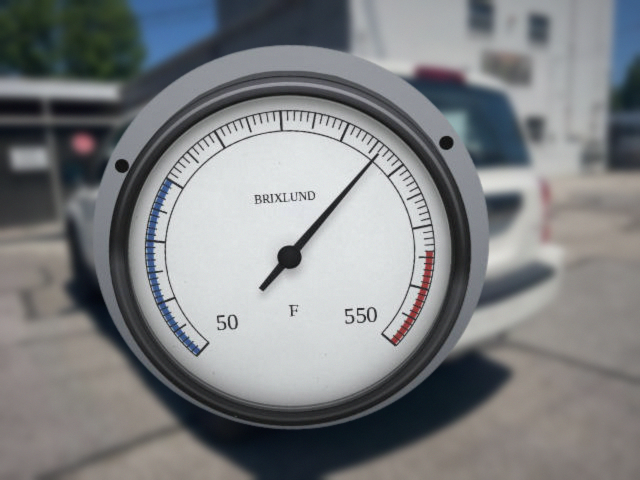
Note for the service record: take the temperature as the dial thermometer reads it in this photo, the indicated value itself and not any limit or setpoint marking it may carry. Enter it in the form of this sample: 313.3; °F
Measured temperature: 380; °F
